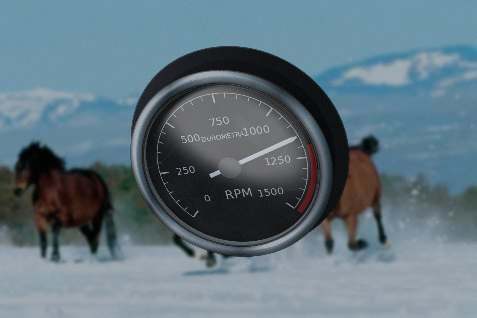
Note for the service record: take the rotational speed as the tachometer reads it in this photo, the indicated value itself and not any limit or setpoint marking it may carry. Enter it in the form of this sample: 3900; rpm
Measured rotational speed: 1150; rpm
